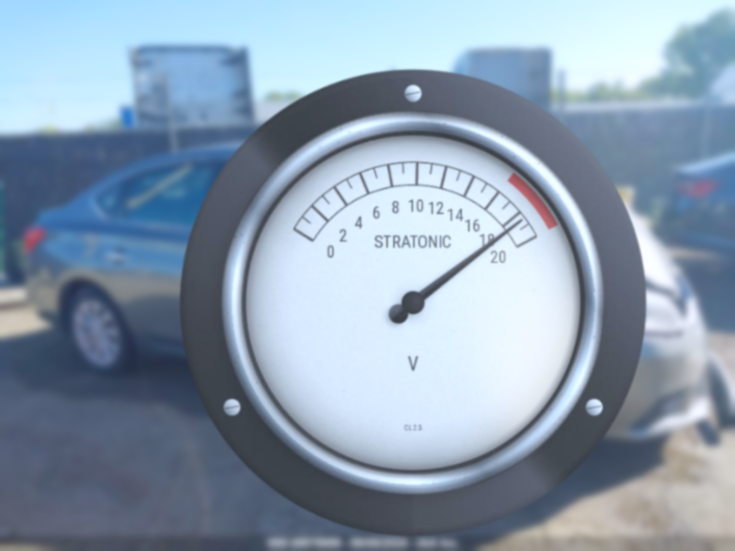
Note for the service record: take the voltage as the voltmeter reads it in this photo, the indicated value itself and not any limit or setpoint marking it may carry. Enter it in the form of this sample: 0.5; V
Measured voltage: 18.5; V
